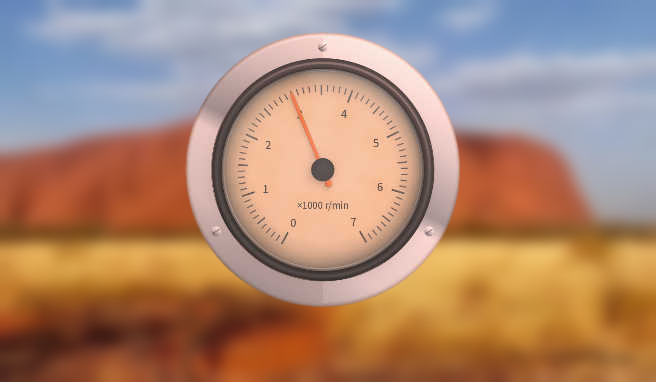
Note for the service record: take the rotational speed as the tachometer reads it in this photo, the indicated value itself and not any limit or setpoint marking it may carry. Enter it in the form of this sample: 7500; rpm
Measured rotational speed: 3000; rpm
